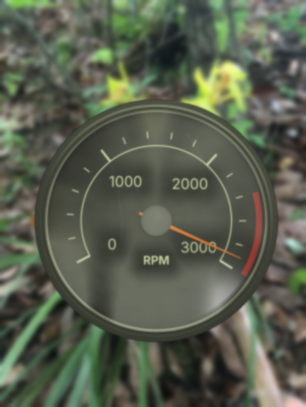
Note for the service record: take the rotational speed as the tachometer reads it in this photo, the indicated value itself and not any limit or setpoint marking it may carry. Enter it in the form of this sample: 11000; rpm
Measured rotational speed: 2900; rpm
